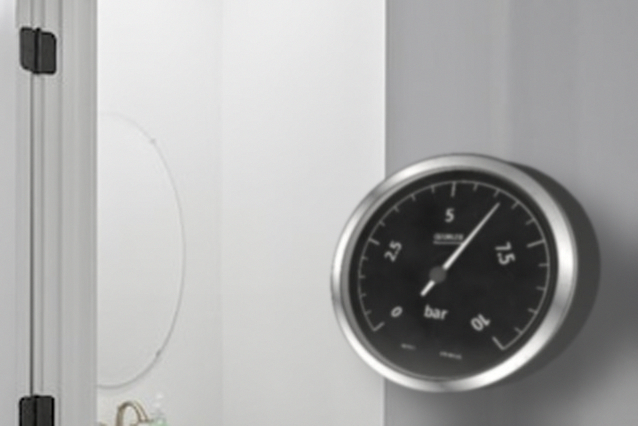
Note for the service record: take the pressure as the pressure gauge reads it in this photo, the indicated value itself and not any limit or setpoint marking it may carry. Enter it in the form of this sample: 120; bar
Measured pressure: 6.25; bar
